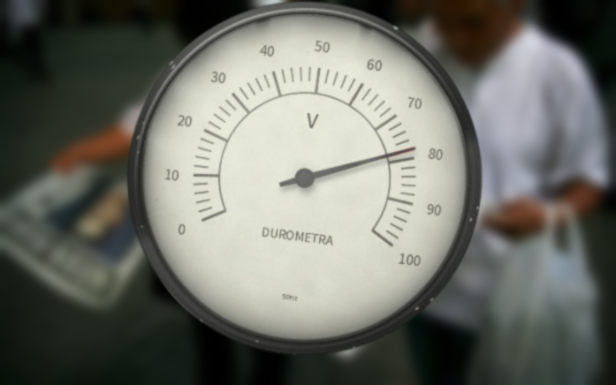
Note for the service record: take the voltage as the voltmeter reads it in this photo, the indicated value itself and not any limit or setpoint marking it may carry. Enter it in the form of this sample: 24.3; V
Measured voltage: 78; V
